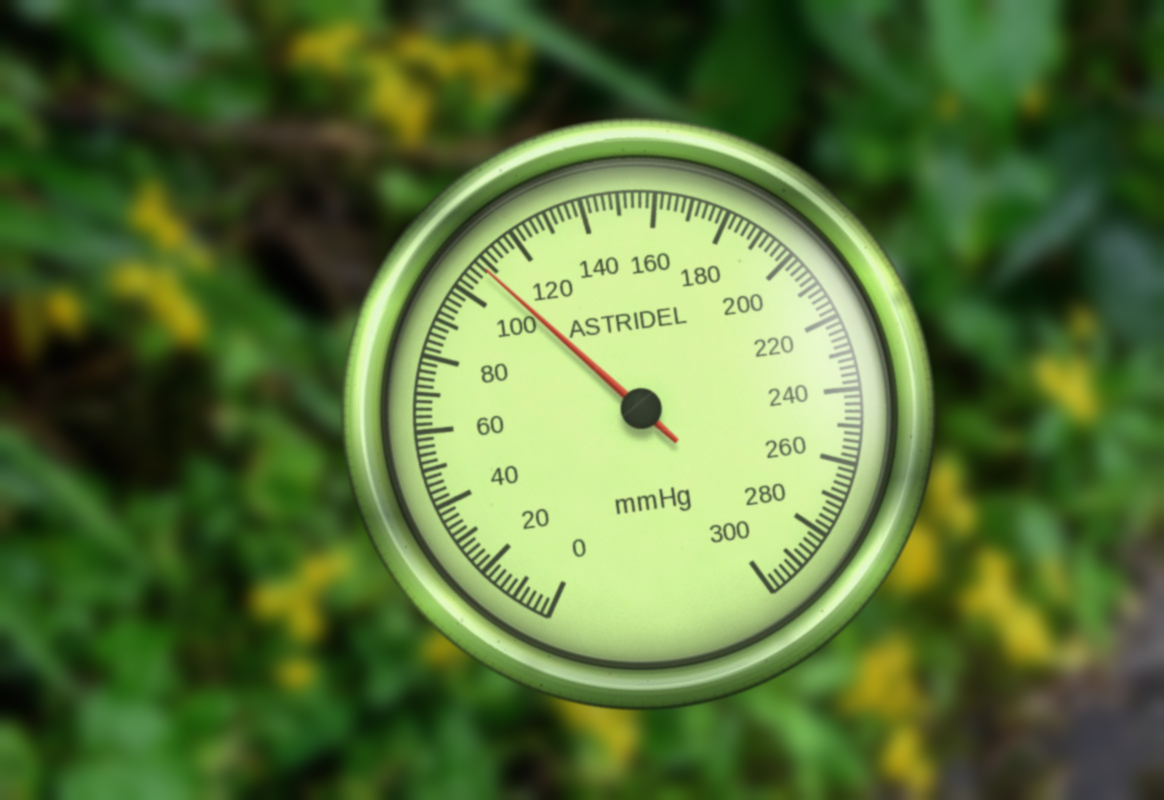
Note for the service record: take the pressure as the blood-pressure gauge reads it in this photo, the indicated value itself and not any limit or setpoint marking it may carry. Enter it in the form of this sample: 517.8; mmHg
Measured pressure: 108; mmHg
